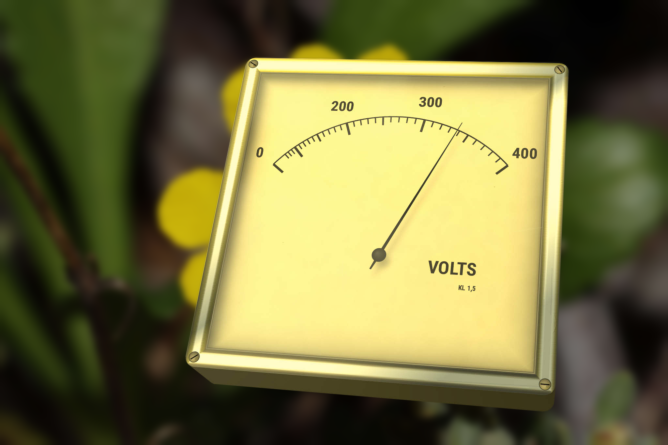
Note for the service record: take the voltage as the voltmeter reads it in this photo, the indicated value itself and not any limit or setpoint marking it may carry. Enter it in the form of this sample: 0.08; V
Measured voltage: 340; V
